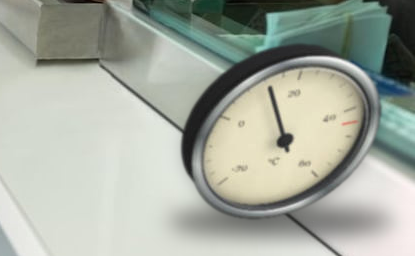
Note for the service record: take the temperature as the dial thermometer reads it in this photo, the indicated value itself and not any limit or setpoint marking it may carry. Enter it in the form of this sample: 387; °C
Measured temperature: 12; °C
